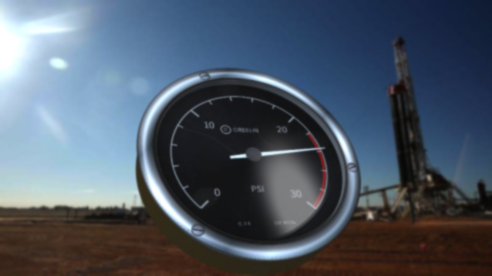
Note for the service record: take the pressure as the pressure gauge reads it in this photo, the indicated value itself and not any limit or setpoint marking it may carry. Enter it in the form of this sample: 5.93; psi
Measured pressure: 24; psi
